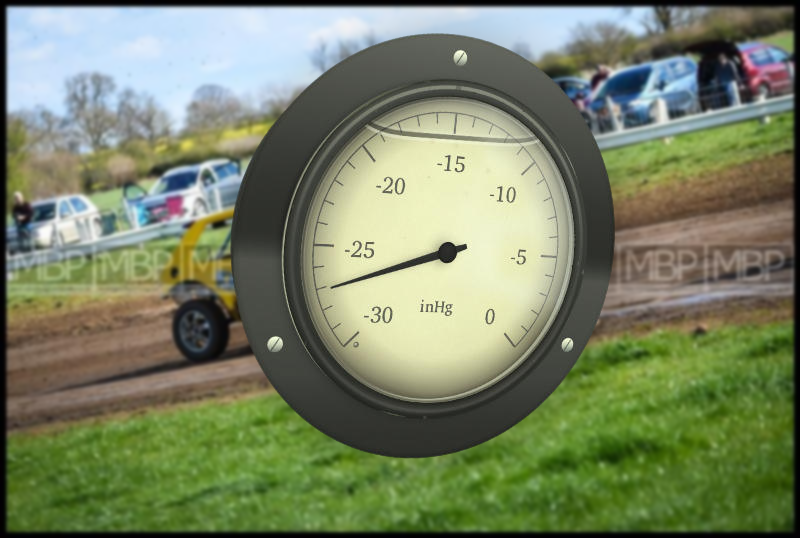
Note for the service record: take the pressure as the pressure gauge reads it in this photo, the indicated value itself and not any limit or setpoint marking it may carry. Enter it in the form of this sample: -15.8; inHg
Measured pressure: -27; inHg
